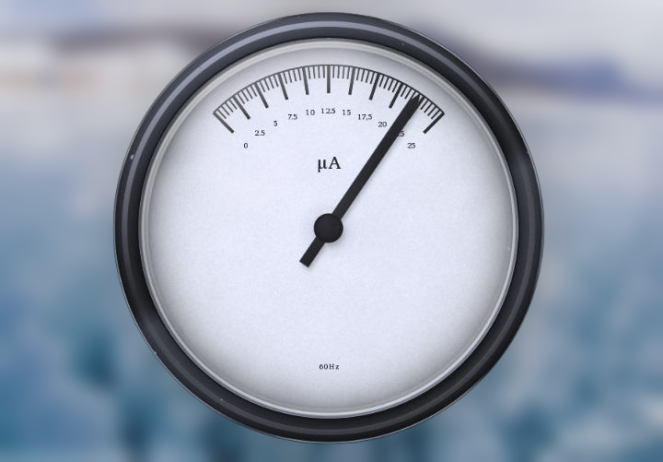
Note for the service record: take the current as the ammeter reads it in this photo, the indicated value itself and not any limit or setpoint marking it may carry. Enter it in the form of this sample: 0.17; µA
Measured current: 22; µA
